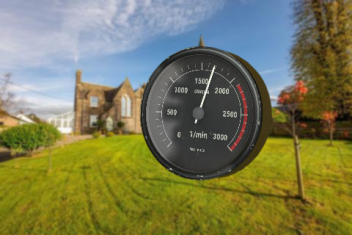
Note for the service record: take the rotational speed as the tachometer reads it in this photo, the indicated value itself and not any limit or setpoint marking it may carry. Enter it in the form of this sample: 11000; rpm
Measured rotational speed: 1700; rpm
